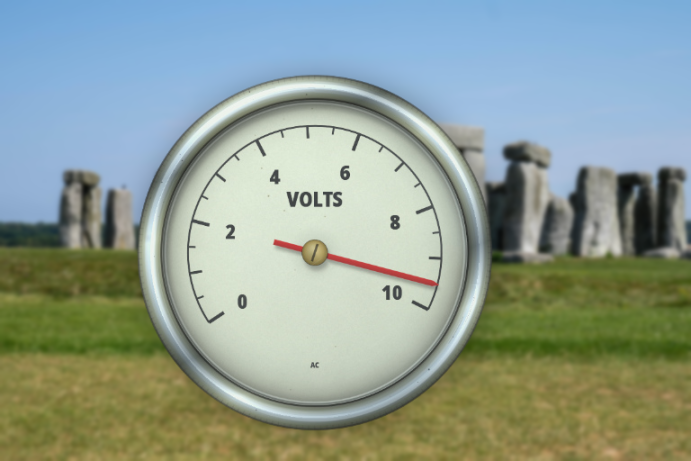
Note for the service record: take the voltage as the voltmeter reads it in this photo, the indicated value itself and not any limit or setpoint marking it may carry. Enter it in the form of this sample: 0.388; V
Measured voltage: 9.5; V
